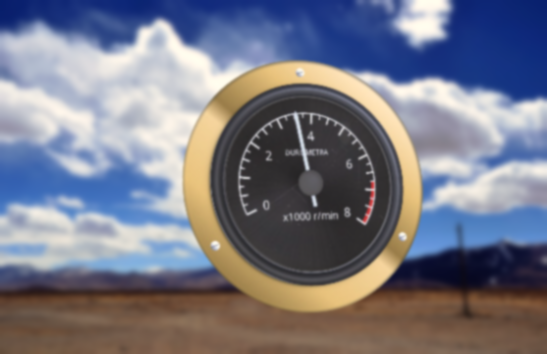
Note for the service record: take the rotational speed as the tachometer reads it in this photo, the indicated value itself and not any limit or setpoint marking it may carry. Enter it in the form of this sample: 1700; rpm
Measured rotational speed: 3500; rpm
